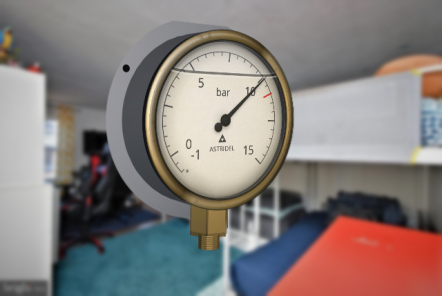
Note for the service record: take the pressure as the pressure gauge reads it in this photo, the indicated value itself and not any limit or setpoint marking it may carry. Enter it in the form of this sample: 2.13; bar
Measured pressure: 10; bar
